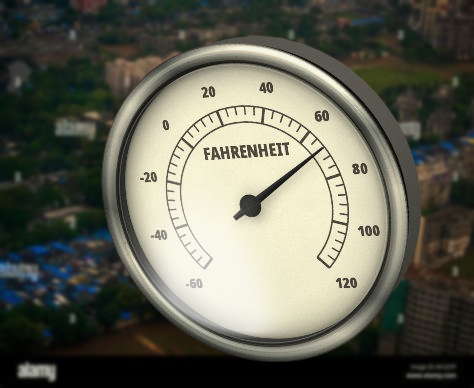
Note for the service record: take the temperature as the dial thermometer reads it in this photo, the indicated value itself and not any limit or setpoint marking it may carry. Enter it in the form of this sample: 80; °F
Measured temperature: 68; °F
